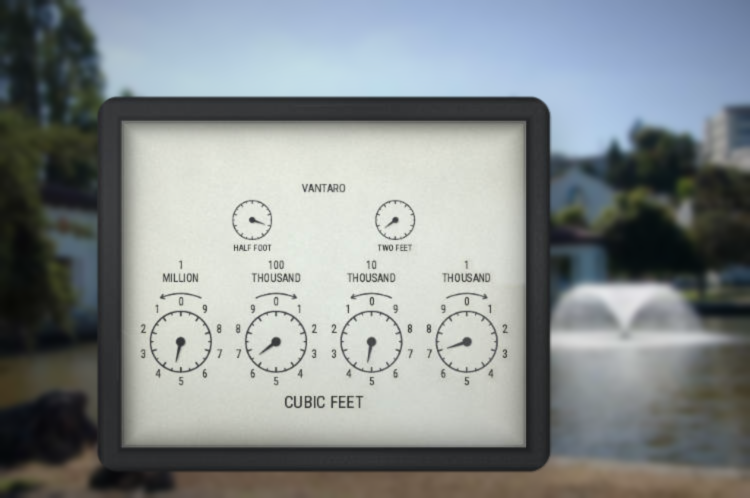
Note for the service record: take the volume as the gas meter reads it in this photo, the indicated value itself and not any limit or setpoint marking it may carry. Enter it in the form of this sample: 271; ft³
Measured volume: 464700; ft³
